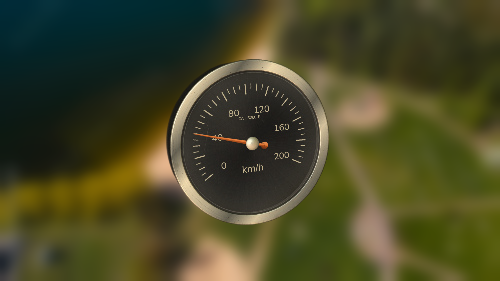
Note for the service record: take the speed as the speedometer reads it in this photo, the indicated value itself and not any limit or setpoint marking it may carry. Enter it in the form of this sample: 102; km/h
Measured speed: 40; km/h
